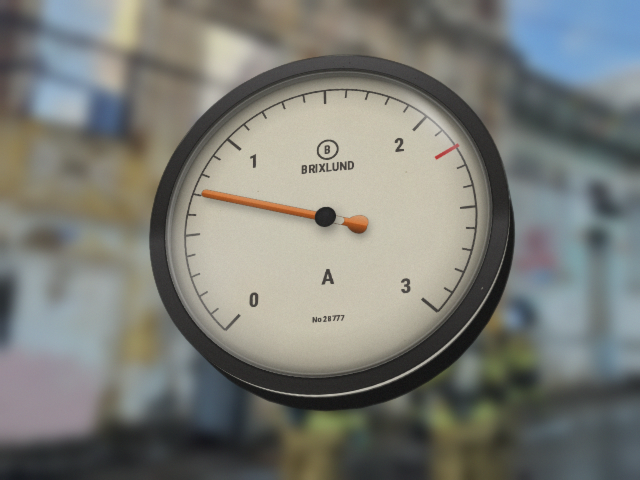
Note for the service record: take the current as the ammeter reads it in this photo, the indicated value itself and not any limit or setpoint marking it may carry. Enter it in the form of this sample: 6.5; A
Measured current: 0.7; A
